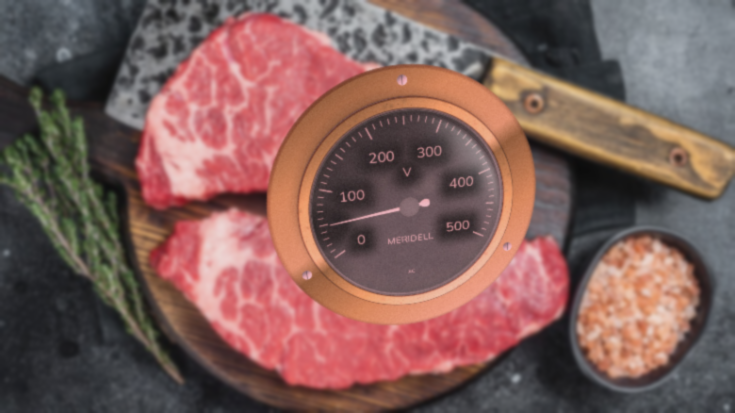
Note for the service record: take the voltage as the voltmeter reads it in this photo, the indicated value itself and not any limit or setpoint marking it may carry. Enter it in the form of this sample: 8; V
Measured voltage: 50; V
